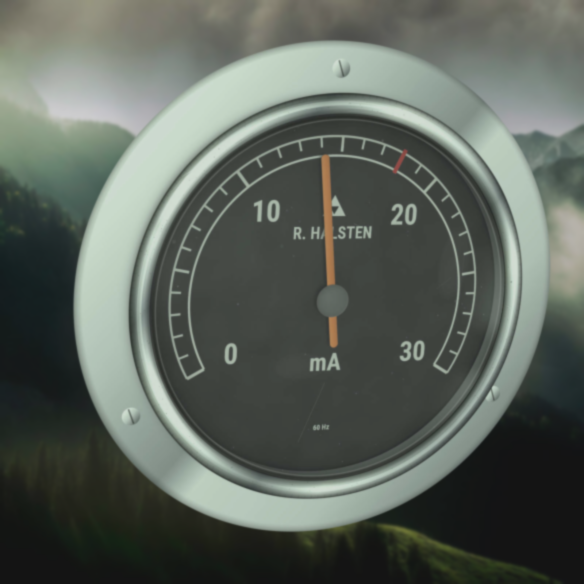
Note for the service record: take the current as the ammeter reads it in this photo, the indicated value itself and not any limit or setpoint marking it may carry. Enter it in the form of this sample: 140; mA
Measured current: 14; mA
